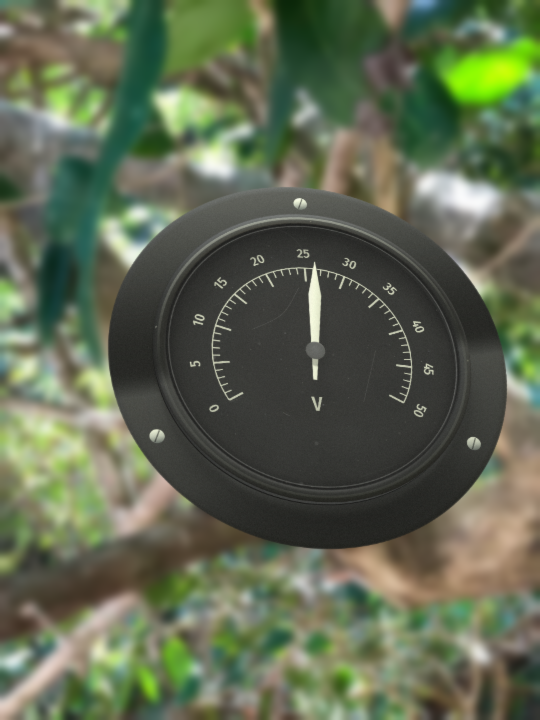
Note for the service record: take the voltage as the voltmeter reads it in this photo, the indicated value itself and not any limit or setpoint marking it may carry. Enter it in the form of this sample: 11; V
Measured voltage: 26; V
